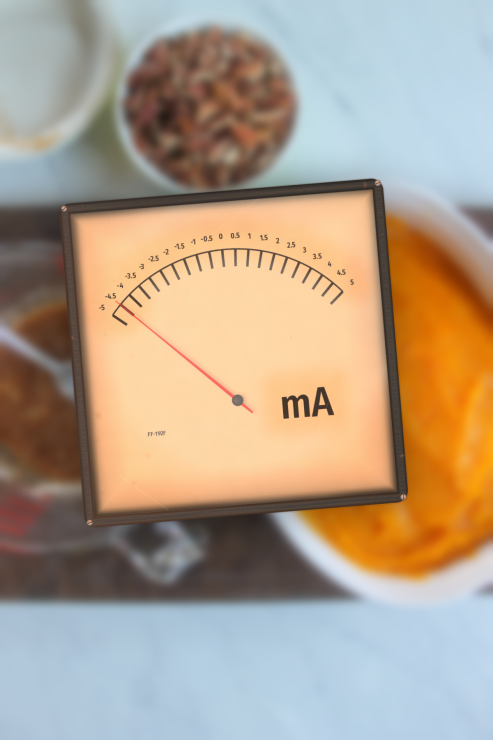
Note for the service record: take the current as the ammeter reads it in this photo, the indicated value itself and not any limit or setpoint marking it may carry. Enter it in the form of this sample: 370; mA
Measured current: -4.5; mA
